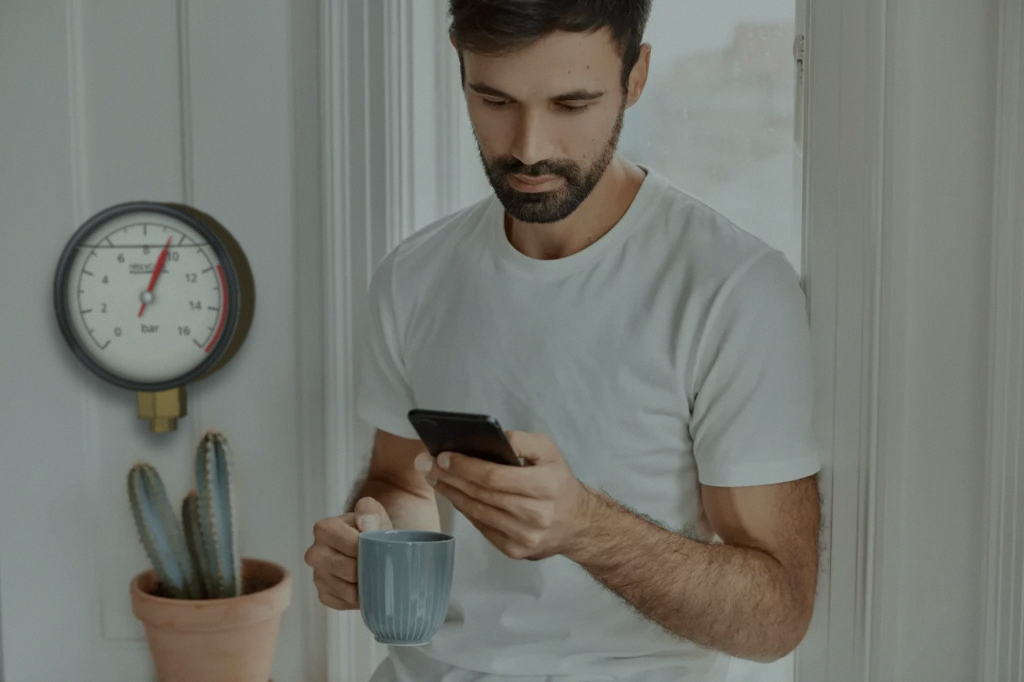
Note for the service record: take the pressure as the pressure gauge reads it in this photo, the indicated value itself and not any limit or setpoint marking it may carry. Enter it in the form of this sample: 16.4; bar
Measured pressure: 9.5; bar
